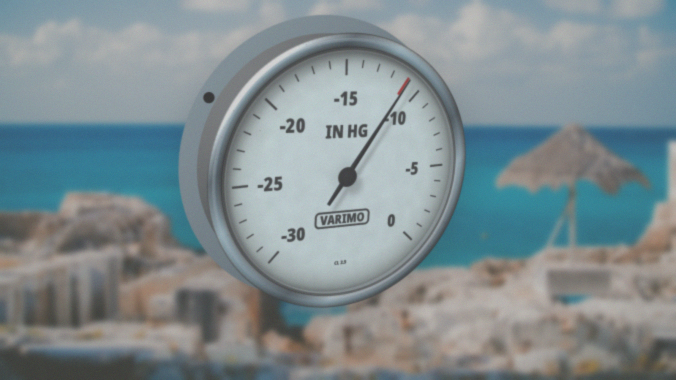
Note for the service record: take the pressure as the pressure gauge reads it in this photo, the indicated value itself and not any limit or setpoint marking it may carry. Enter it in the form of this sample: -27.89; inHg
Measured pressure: -11; inHg
